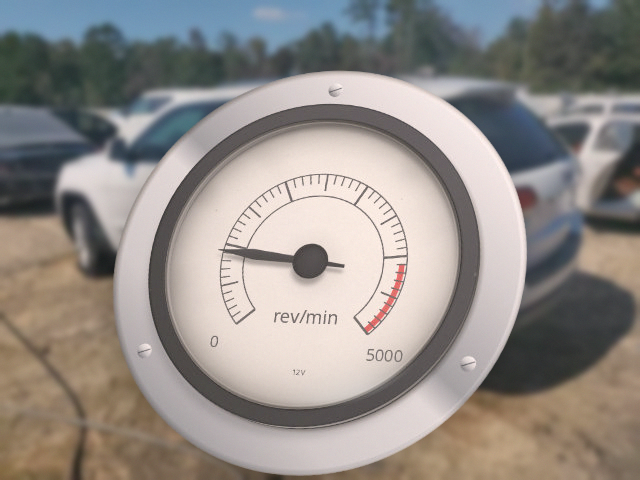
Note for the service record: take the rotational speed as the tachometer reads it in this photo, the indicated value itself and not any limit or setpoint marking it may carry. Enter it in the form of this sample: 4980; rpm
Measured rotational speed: 900; rpm
